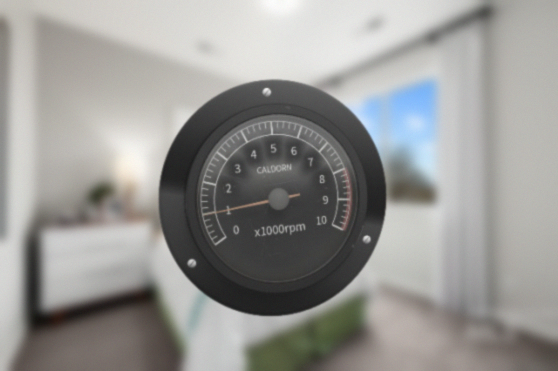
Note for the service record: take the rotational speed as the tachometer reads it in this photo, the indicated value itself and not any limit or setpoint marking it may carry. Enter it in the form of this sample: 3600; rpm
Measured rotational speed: 1000; rpm
